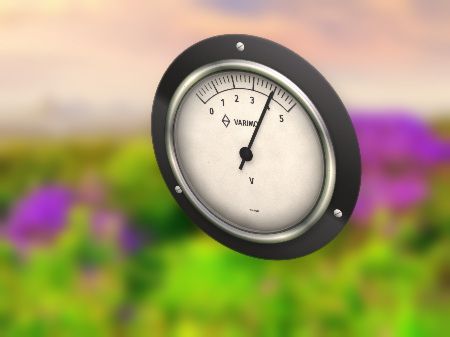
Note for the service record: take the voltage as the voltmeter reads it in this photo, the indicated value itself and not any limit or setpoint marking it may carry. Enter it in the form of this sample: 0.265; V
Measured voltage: 4; V
